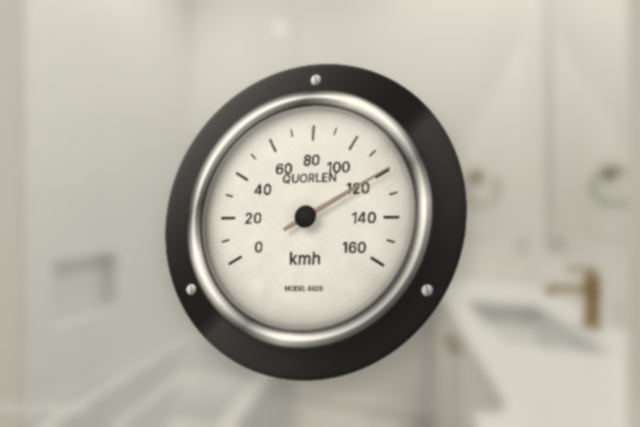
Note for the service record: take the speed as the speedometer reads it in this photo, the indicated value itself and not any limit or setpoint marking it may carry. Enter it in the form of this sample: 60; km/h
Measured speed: 120; km/h
